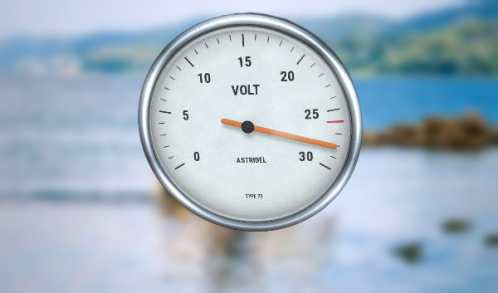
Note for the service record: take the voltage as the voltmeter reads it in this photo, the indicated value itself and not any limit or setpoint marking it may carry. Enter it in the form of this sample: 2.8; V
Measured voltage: 28; V
